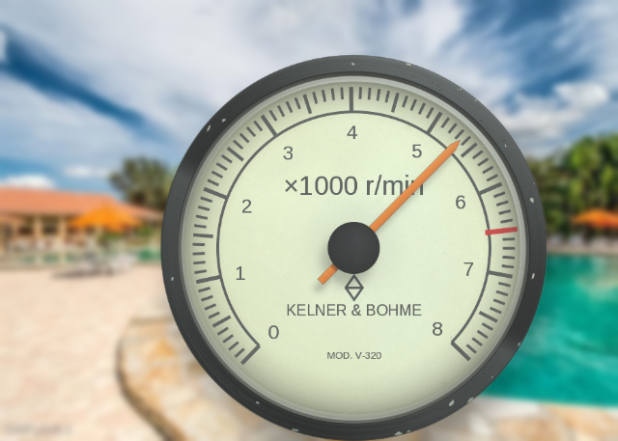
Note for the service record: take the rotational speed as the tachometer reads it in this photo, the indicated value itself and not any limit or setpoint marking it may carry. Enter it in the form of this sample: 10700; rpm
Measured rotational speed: 5350; rpm
